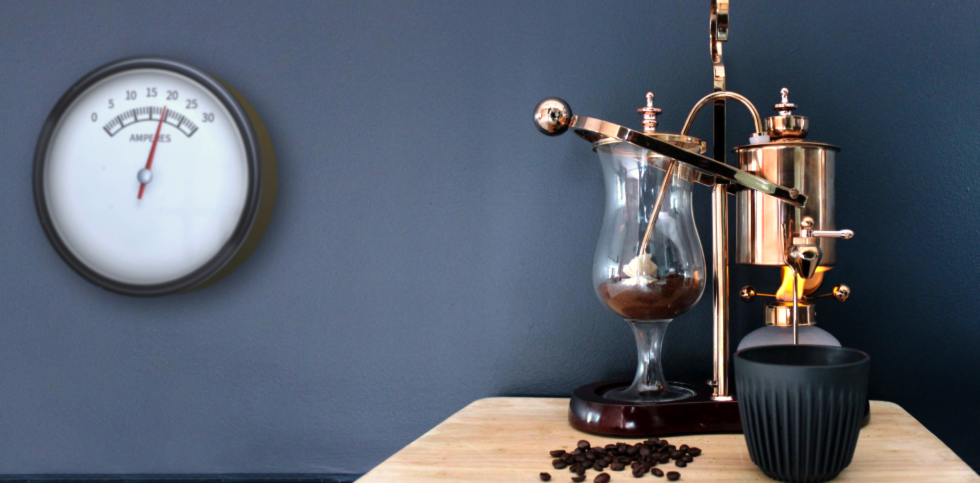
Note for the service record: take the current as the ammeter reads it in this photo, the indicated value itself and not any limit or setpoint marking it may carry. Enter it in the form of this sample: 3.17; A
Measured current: 20; A
